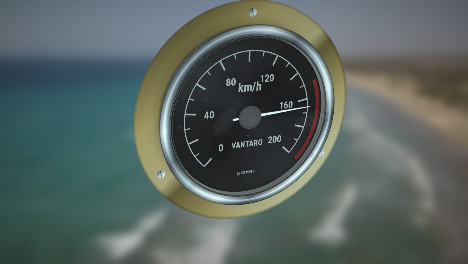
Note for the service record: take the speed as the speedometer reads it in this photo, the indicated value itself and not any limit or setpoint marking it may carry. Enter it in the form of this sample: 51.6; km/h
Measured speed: 165; km/h
